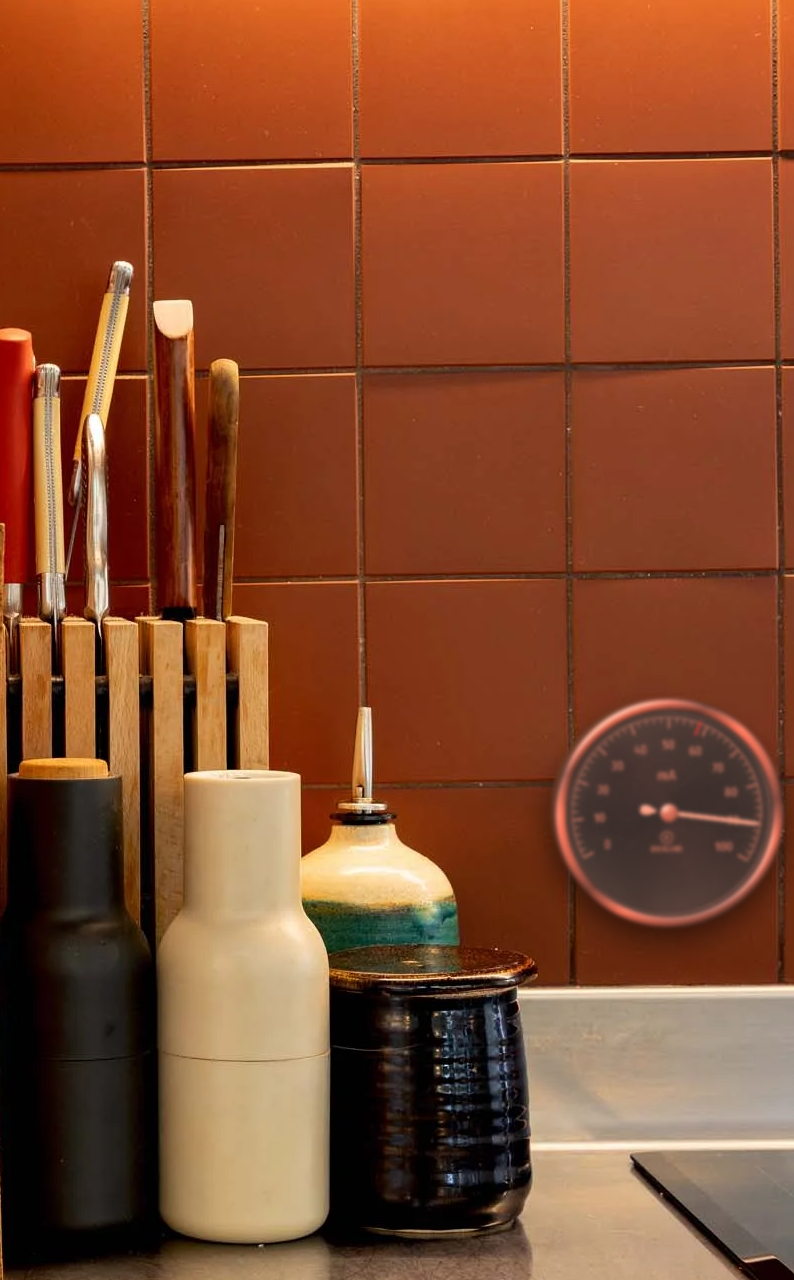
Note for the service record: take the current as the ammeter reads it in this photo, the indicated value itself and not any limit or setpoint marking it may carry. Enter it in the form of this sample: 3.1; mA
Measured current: 90; mA
